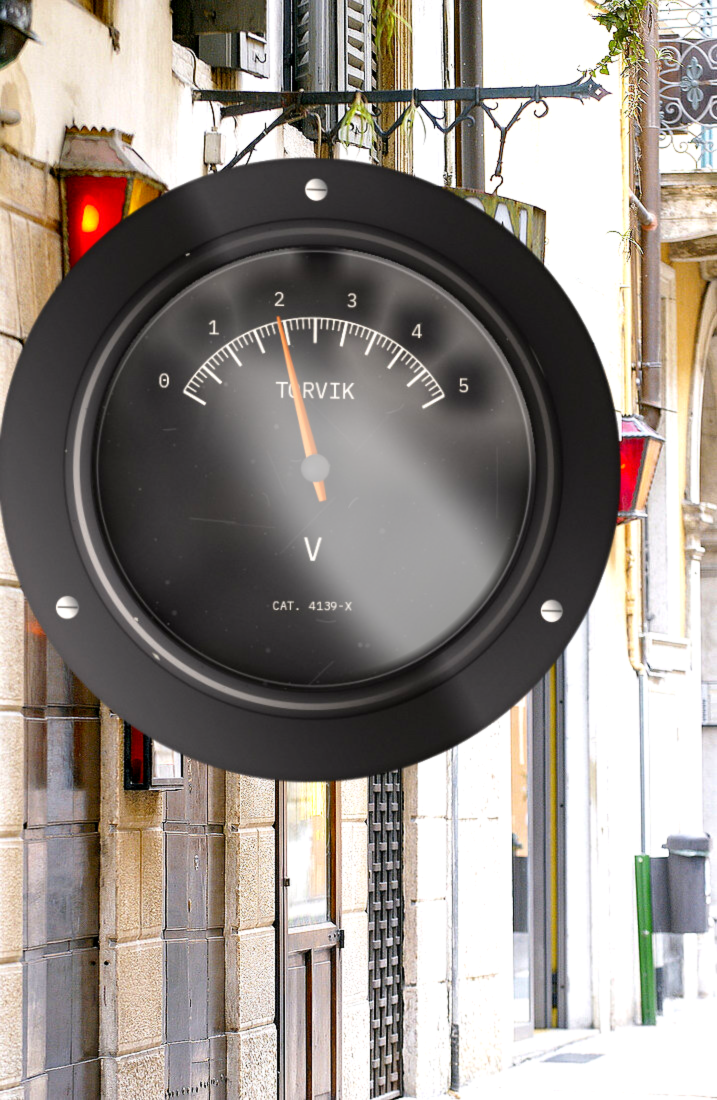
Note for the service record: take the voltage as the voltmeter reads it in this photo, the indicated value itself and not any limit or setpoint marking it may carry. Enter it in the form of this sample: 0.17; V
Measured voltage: 1.9; V
